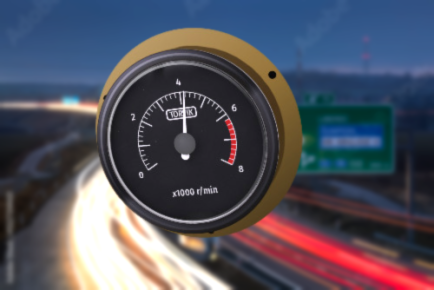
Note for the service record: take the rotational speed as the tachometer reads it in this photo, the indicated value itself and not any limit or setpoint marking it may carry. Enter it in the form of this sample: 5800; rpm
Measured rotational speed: 4200; rpm
